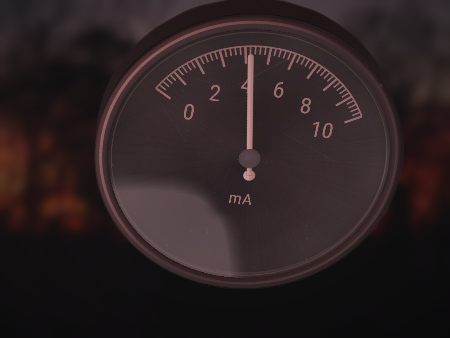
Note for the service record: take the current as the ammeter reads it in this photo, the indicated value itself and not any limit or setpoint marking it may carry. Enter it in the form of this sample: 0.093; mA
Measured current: 4.2; mA
